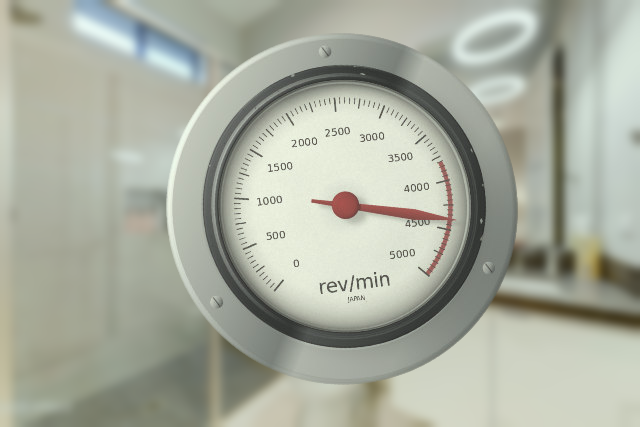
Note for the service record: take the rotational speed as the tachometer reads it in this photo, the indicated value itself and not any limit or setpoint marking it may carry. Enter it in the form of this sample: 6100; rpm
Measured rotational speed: 4400; rpm
